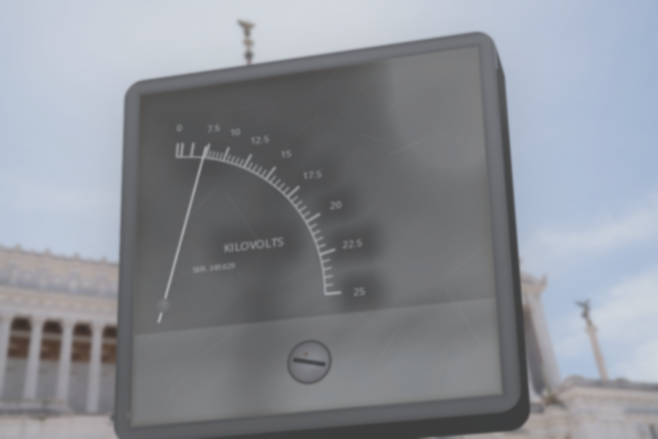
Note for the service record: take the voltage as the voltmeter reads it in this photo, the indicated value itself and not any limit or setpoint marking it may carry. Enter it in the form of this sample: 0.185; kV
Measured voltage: 7.5; kV
